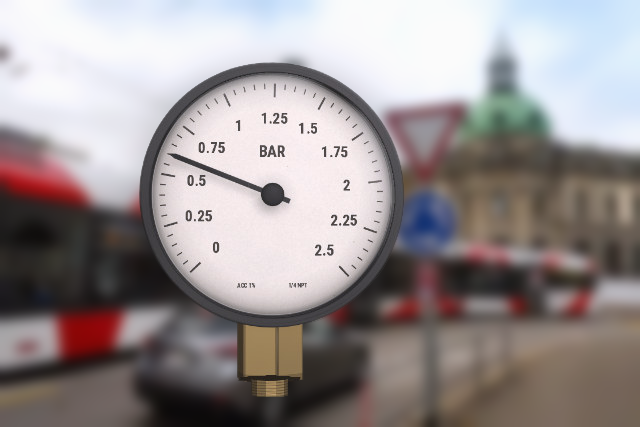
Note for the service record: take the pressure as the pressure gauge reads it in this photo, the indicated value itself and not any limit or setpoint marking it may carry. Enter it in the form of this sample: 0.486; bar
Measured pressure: 0.6; bar
